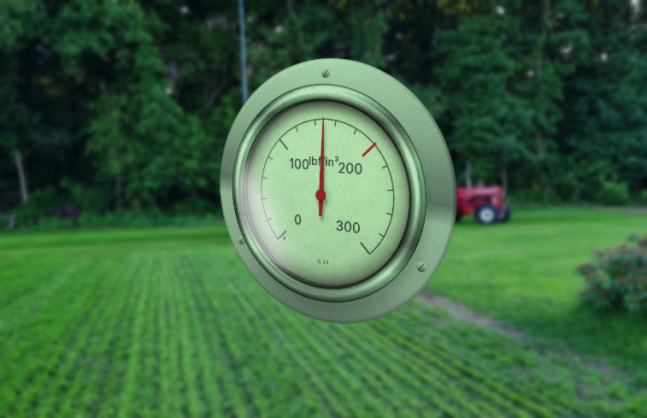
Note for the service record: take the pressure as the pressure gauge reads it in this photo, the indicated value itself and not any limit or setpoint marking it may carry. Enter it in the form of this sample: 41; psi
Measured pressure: 150; psi
